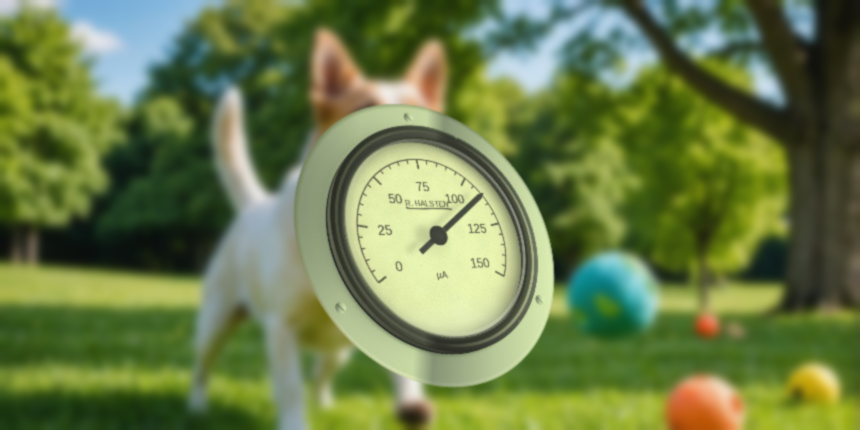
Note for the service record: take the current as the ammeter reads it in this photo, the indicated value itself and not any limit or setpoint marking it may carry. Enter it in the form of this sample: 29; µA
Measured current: 110; µA
